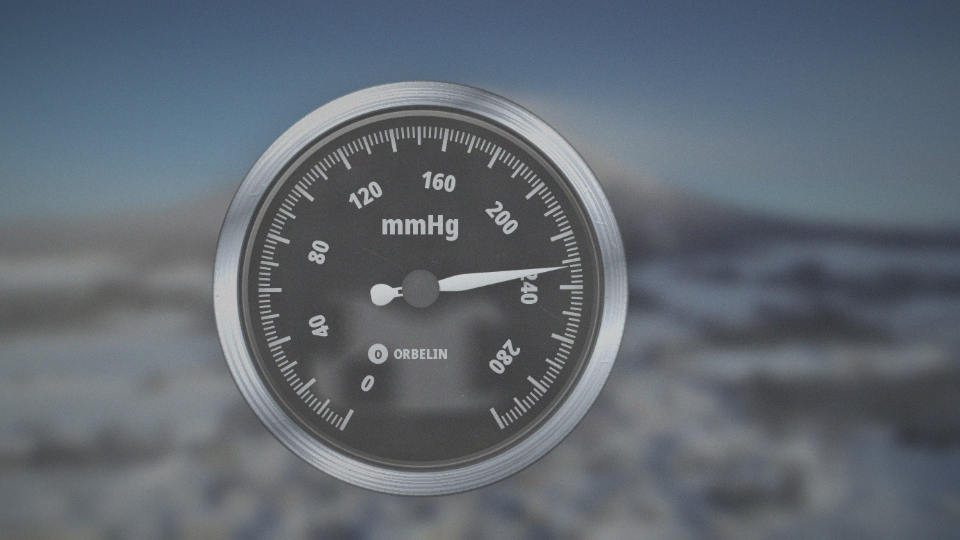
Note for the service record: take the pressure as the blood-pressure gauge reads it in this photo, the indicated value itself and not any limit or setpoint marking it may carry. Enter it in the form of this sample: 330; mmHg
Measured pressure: 232; mmHg
